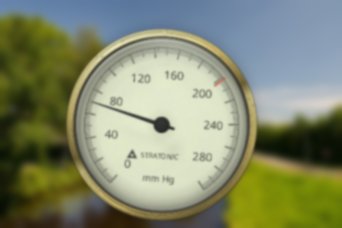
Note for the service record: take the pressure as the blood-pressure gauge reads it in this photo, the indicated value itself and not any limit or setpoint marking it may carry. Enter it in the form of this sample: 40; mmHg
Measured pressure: 70; mmHg
